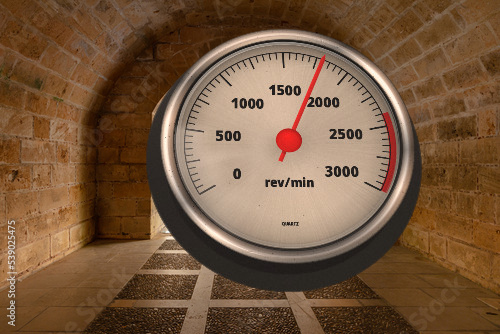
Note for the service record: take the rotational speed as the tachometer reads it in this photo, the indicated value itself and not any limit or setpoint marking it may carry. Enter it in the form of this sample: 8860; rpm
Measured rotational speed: 1800; rpm
